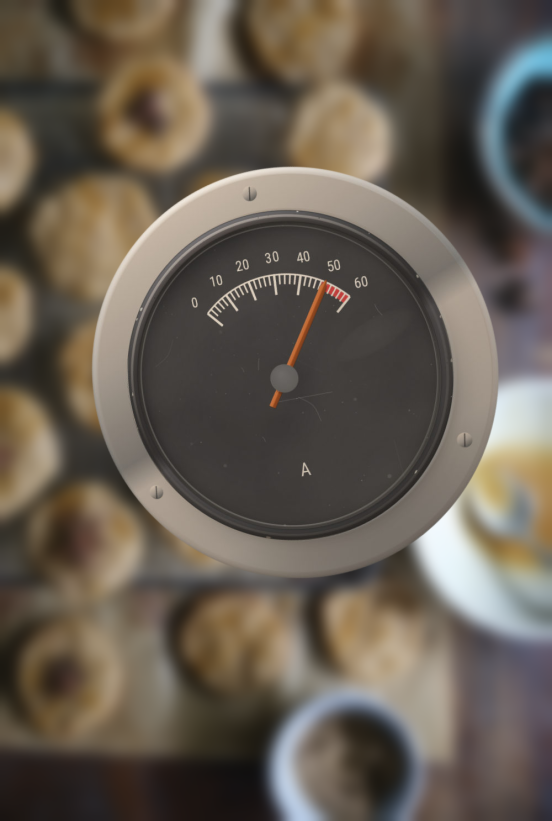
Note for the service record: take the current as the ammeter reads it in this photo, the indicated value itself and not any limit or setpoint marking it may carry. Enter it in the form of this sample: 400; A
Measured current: 50; A
